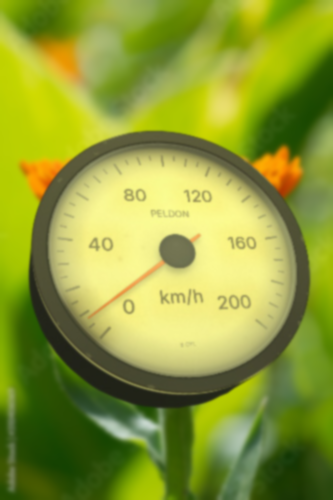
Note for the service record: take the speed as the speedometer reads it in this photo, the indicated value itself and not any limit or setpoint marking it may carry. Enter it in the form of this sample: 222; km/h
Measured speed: 7.5; km/h
